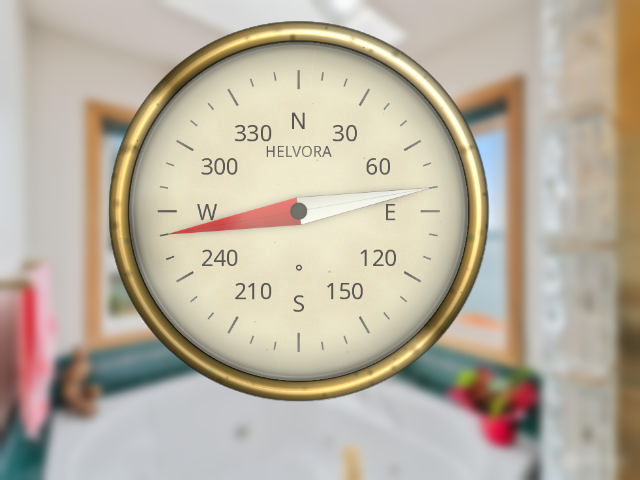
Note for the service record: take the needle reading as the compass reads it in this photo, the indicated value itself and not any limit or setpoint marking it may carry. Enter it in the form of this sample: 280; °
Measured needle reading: 260; °
